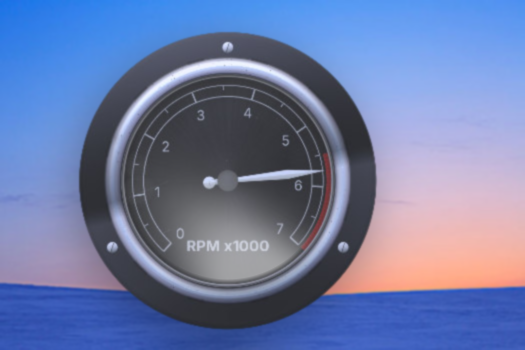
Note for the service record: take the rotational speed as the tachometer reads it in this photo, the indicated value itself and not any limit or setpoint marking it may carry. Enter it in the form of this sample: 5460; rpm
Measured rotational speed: 5750; rpm
